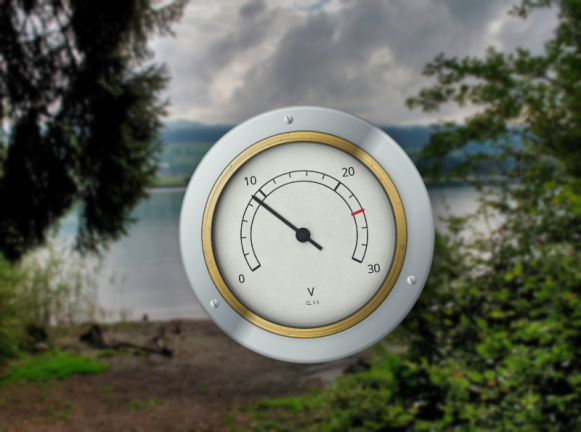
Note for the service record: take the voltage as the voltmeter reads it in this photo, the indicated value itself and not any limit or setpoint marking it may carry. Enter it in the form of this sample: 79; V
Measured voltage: 9; V
